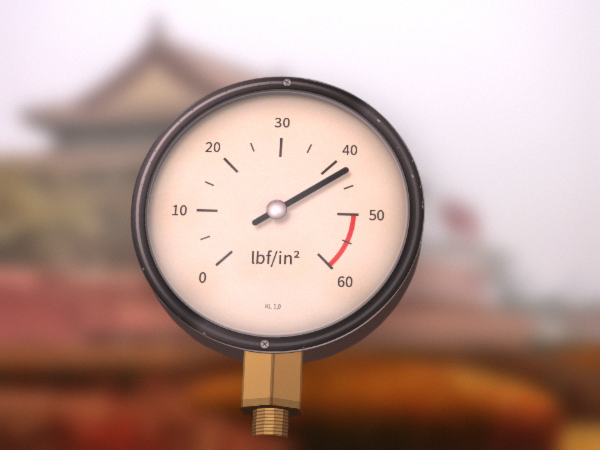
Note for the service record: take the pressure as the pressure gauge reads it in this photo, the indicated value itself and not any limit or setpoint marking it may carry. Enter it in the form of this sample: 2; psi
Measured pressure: 42.5; psi
